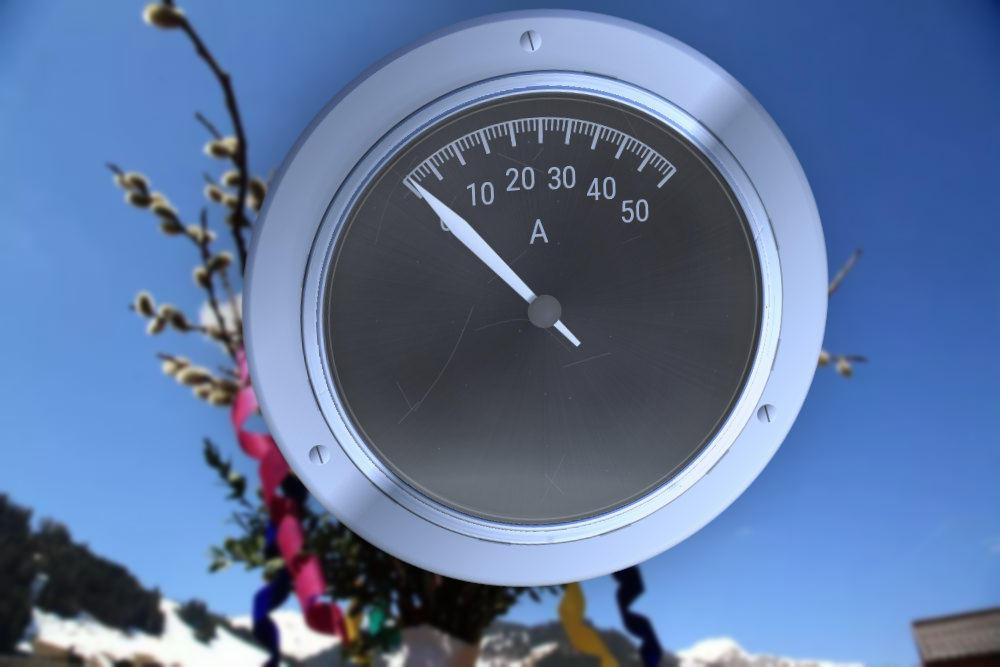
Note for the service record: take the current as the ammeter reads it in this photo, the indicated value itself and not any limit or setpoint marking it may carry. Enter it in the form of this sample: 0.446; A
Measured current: 1; A
